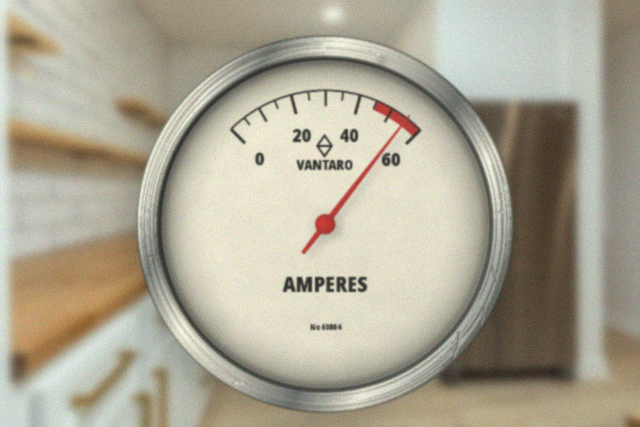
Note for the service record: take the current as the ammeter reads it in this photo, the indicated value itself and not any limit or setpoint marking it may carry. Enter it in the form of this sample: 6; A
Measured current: 55; A
